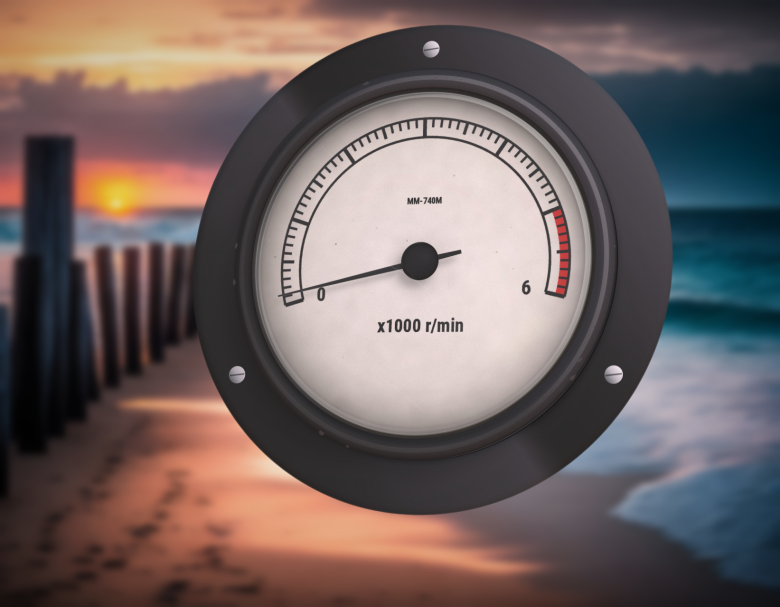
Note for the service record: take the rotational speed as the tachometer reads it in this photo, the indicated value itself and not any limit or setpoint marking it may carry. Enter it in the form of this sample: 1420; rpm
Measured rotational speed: 100; rpm
